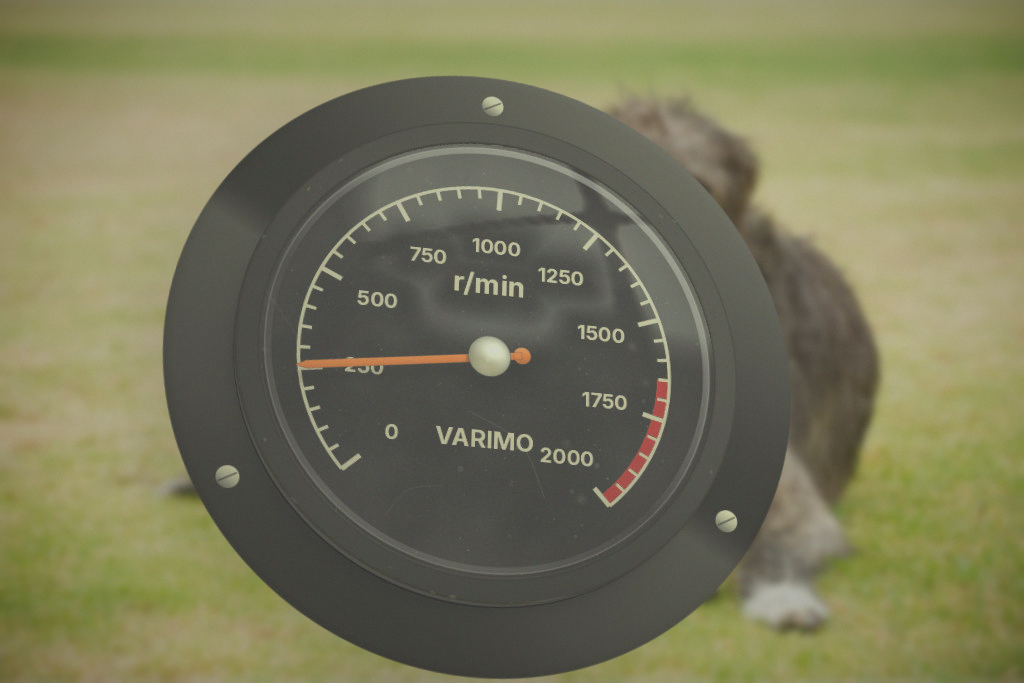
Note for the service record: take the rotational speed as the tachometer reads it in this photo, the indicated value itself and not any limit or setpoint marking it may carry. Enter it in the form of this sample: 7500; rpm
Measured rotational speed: 250; rpm
